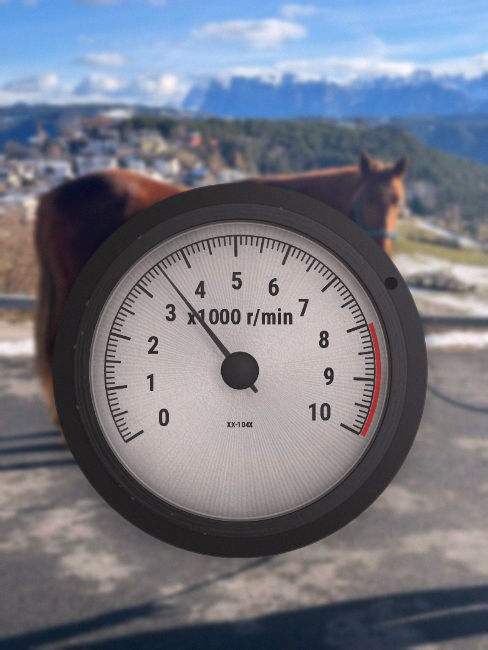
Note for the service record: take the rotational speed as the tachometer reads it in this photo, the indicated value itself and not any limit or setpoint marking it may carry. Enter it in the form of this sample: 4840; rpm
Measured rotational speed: 3500; rpm
